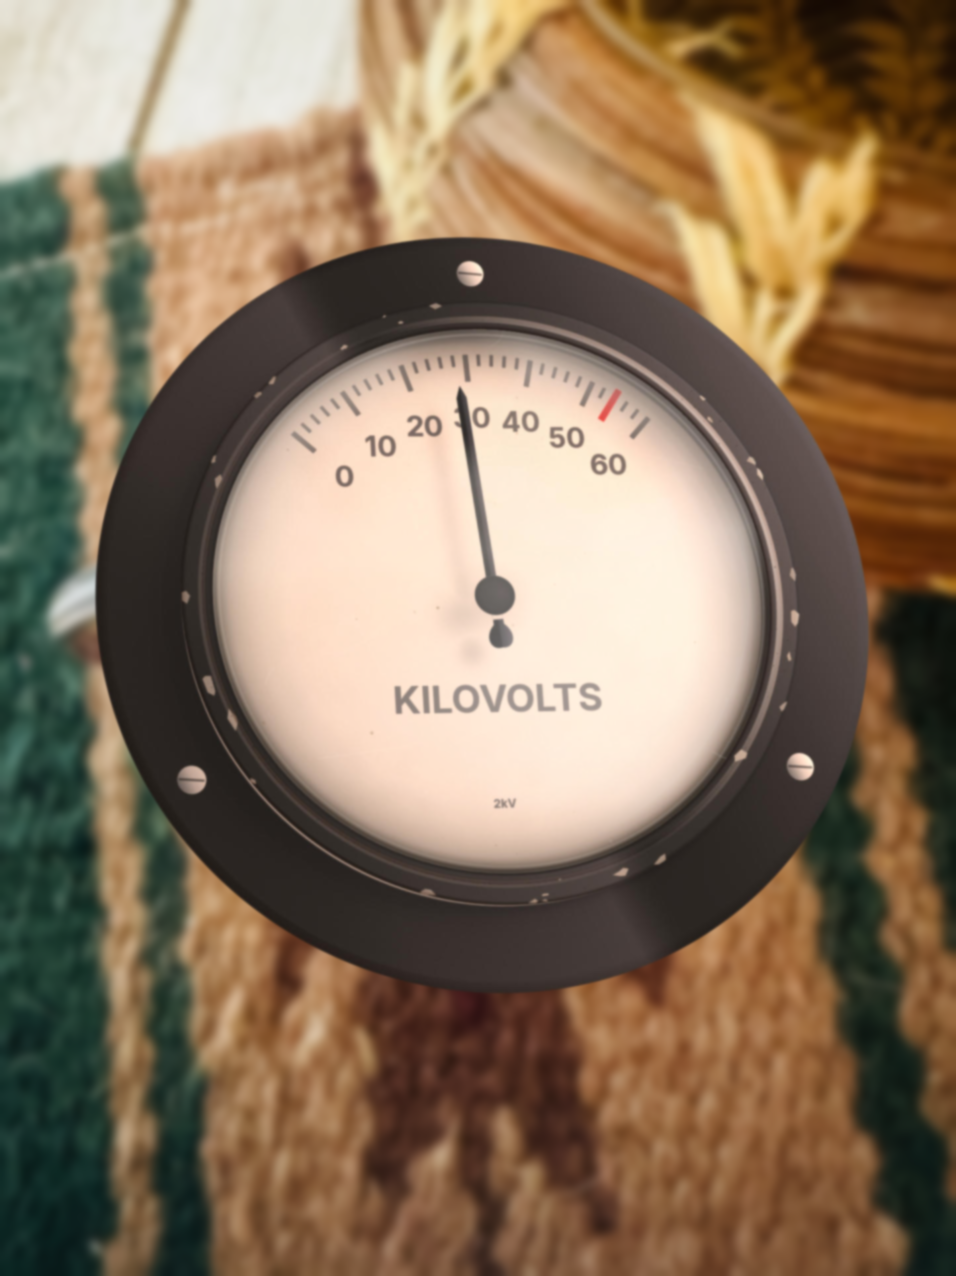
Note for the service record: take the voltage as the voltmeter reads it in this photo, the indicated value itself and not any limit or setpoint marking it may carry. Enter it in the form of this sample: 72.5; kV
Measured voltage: 28; kV
